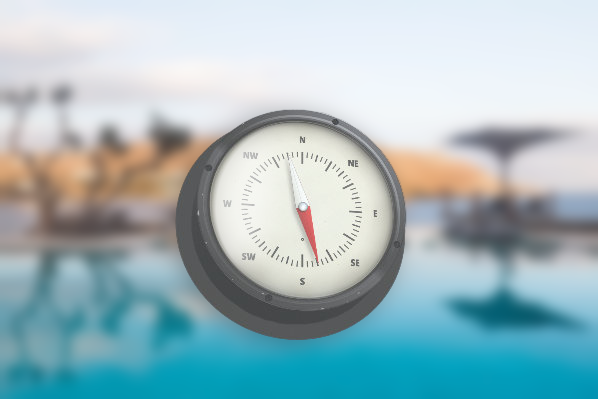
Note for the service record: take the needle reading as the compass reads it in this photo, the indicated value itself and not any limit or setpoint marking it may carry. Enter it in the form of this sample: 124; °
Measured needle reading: 165; °
